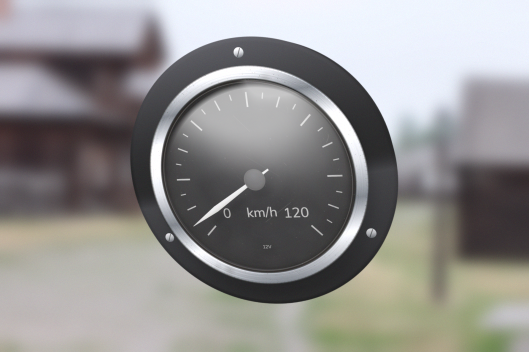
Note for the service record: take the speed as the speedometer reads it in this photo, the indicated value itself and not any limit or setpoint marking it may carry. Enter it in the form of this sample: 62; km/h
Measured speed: 5; km/h
